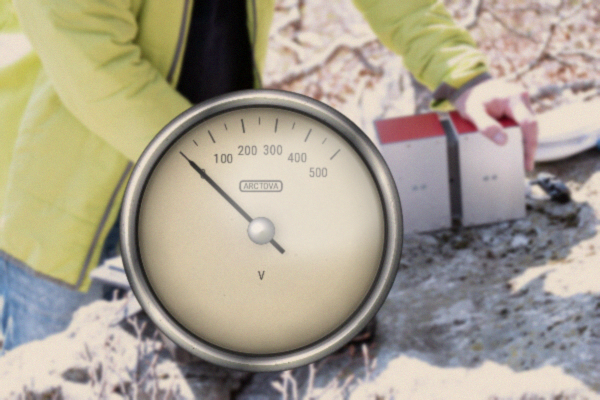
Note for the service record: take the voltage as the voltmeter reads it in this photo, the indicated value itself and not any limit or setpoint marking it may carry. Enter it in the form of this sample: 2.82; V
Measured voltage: 0; V
